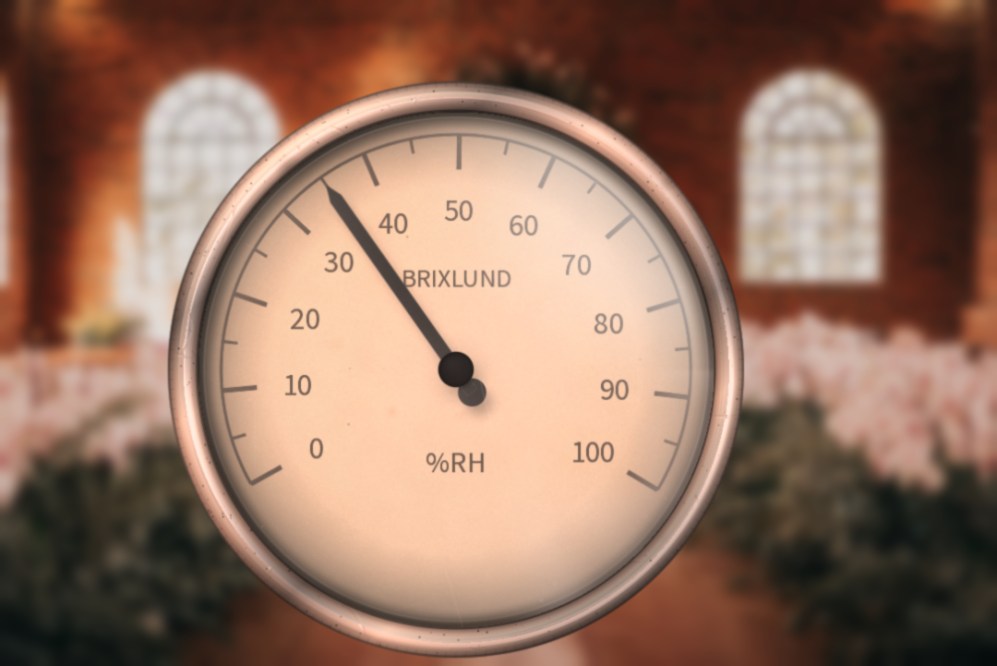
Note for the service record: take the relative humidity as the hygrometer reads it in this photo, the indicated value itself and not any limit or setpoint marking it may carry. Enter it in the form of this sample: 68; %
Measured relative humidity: 35; %
